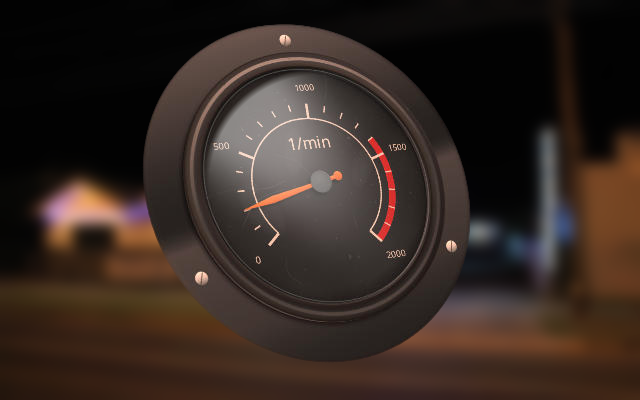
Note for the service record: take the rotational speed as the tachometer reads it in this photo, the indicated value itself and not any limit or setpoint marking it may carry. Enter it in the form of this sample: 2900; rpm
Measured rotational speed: 200; rpm
